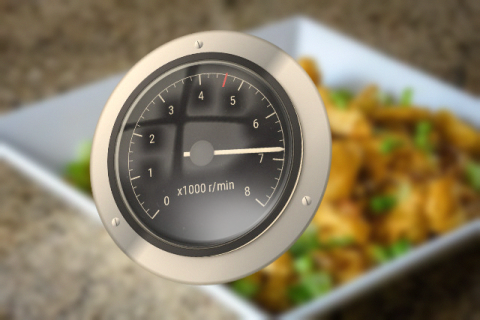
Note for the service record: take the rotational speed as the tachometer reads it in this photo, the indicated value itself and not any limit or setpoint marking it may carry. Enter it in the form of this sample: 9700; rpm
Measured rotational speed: 6800; rpm
